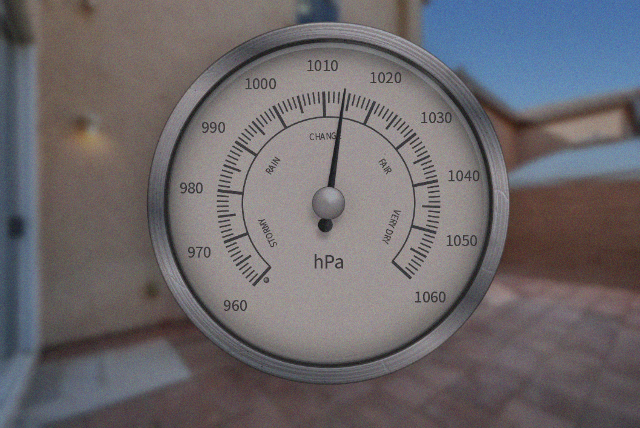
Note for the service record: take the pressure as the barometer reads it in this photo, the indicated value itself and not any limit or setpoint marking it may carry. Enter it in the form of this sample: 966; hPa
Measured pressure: 1014; hPa
